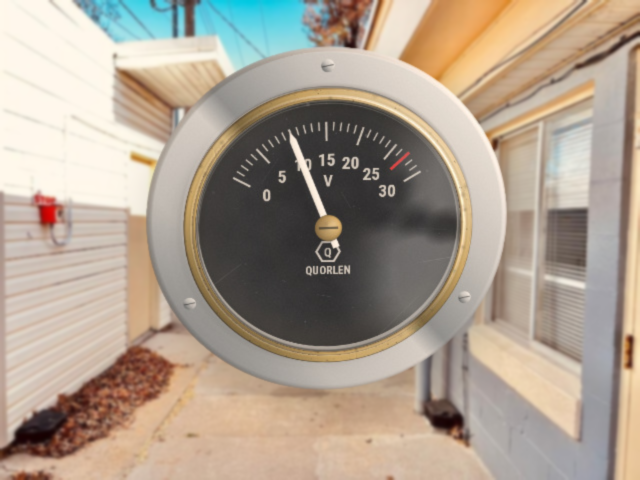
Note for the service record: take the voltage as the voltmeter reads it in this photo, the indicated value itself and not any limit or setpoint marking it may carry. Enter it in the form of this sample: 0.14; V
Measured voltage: 10; V
